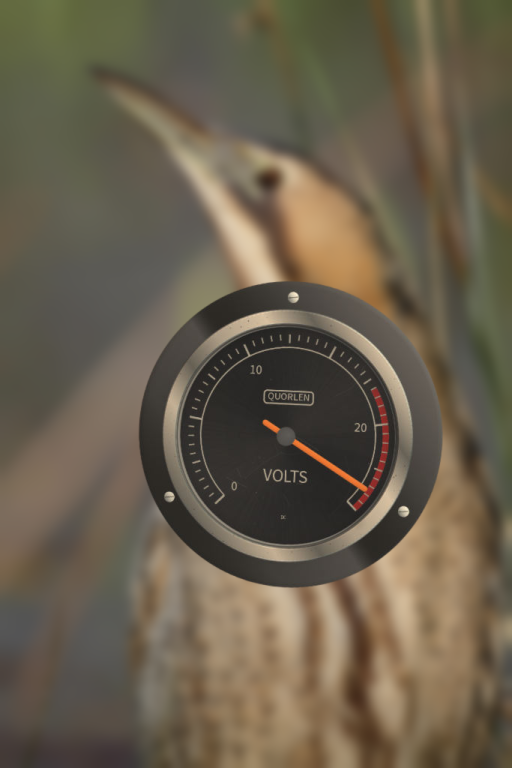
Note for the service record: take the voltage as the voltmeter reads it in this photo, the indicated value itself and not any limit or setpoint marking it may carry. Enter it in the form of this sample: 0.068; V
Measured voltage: 23.75; V
